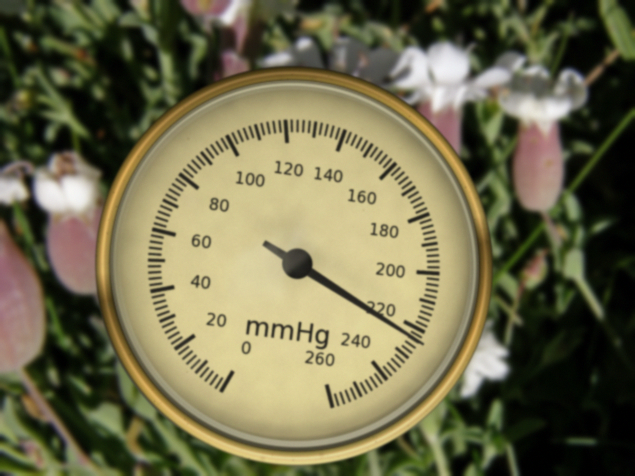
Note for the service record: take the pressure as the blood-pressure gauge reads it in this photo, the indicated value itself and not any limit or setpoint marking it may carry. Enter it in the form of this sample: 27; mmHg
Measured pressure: 224; mmHg
